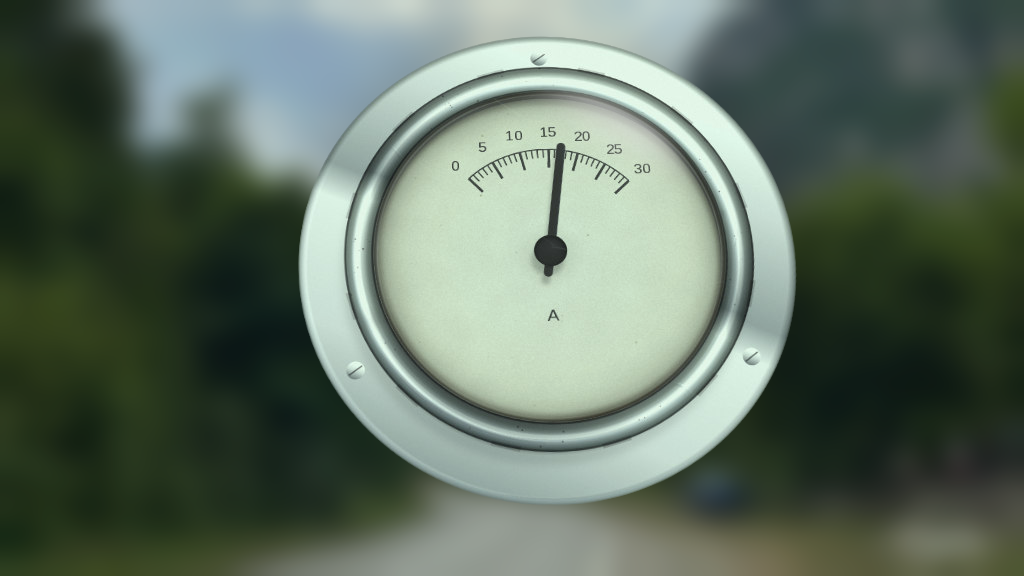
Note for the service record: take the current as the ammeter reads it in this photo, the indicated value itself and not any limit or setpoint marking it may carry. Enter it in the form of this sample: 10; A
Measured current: 17; A
